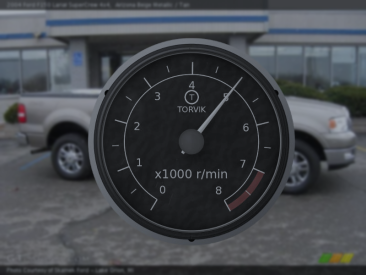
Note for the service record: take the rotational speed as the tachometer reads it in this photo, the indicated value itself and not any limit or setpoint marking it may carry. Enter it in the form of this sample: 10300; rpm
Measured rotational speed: 5000; rpm
